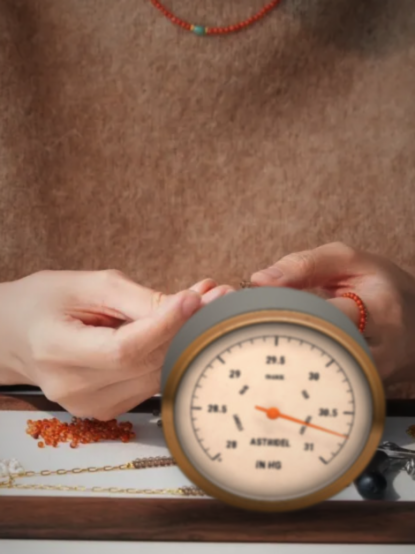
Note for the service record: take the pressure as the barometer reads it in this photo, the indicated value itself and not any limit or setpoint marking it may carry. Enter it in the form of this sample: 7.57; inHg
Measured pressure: 30.7; inHg
